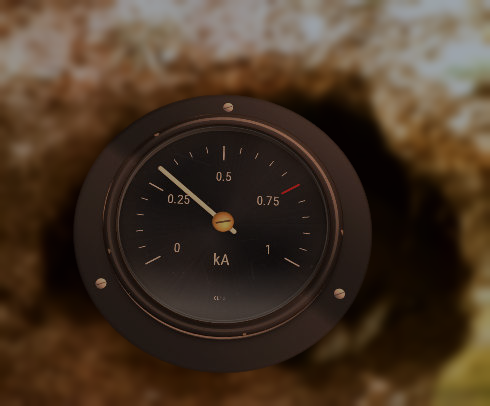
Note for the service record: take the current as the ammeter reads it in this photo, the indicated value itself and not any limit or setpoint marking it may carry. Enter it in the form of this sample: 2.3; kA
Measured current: 0.3; kA
